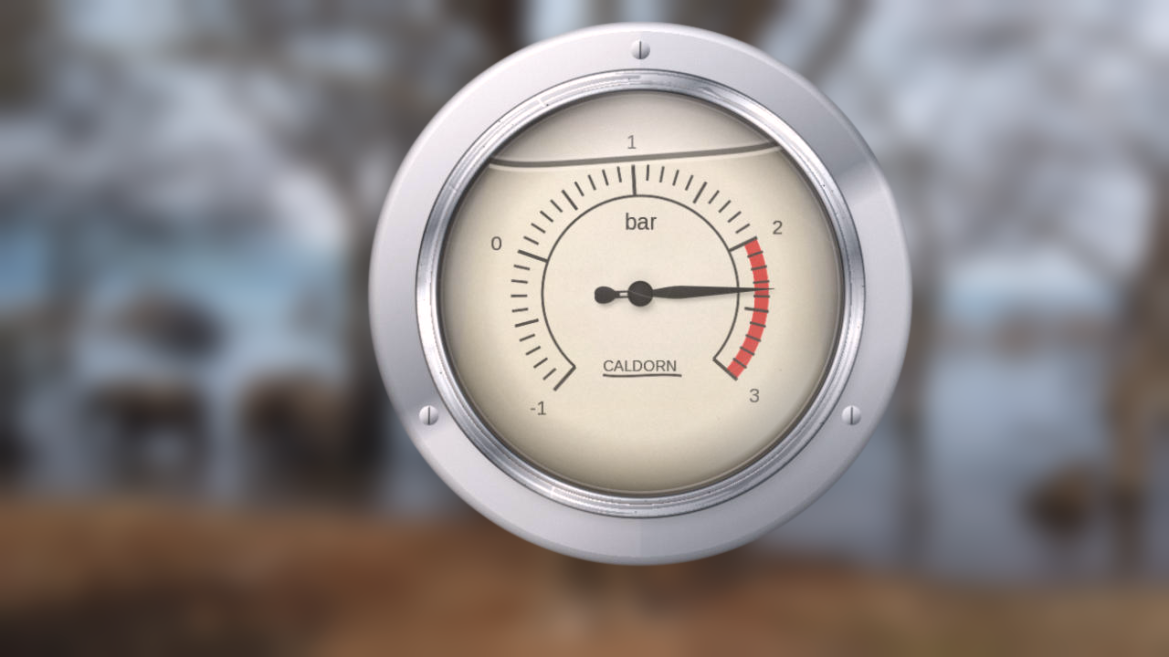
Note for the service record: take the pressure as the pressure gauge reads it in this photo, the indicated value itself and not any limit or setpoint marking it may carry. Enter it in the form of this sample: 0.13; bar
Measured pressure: 2.35; bar
